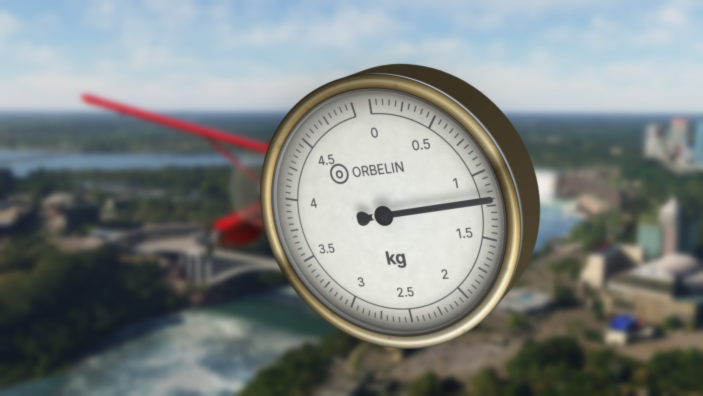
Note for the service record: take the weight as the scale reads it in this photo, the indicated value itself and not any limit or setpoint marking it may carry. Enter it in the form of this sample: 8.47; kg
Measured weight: 1.2; kg
